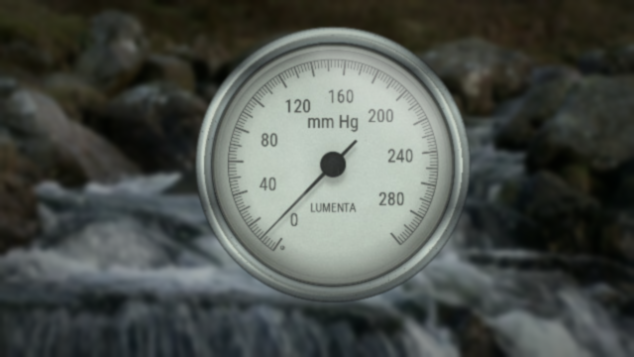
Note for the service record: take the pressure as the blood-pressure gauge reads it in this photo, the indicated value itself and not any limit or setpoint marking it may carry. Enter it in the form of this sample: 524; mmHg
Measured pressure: 10; mmHg
